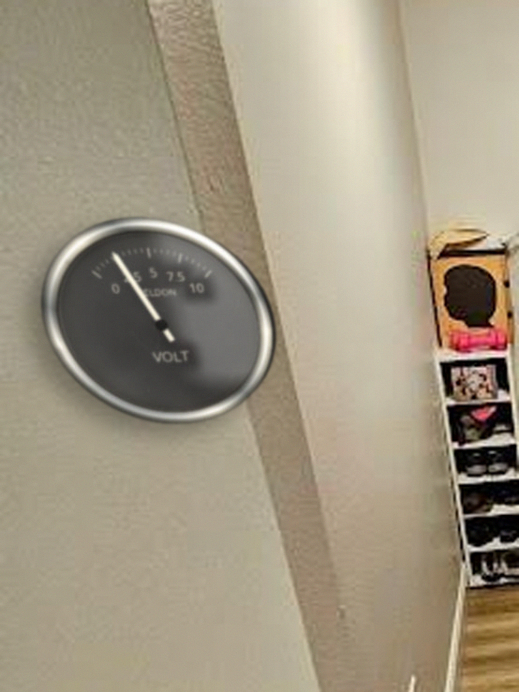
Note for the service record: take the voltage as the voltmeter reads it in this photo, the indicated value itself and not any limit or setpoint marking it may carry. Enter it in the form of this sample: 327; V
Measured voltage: 2.5; V
